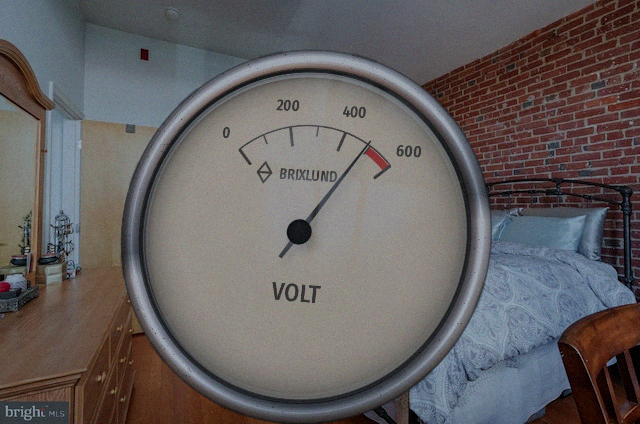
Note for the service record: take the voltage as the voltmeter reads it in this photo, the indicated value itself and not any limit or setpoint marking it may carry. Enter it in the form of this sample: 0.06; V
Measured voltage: 500; V
